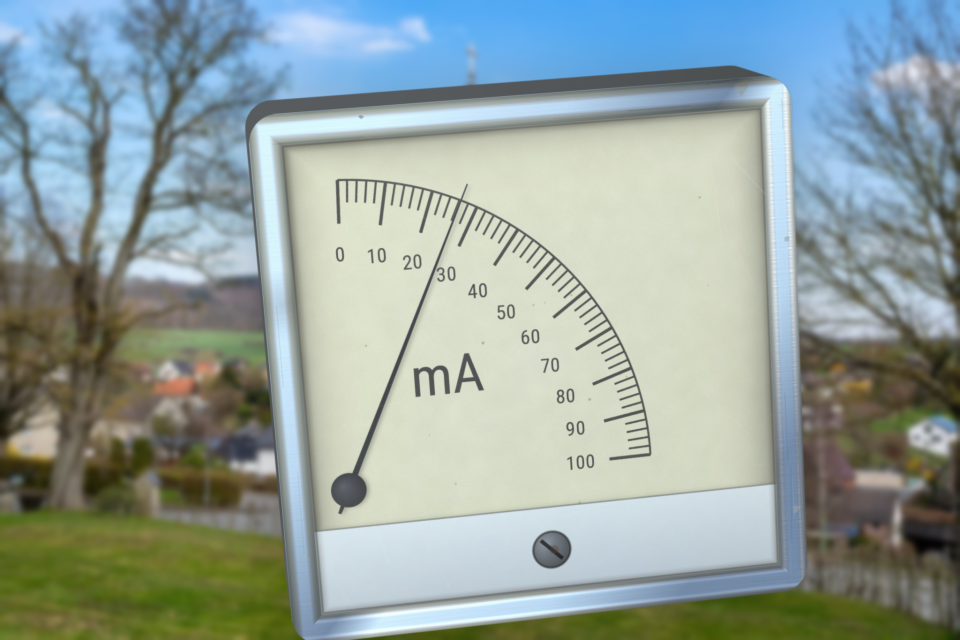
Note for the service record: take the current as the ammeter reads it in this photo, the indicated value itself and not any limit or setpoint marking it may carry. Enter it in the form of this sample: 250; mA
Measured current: 26; mA
